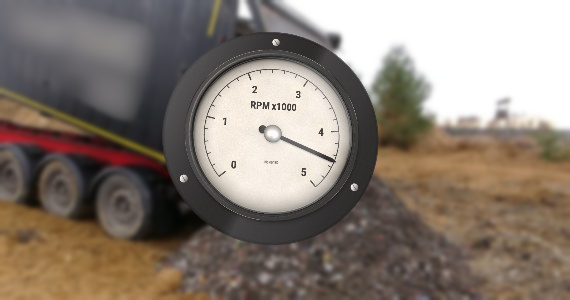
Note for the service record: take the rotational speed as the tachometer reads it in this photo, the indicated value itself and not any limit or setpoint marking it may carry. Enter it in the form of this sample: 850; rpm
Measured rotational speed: 4500; rpm
